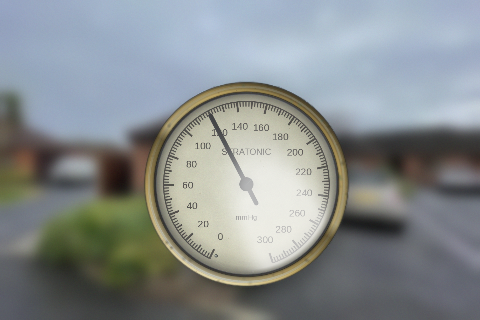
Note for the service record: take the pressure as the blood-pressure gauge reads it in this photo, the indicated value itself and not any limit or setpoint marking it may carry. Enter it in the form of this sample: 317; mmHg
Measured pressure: 120; mmHg
